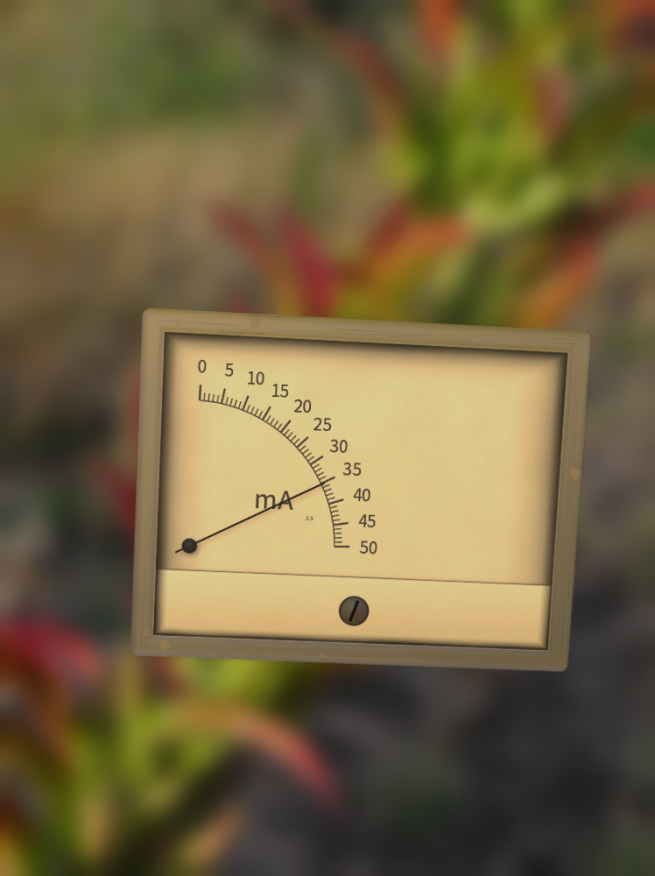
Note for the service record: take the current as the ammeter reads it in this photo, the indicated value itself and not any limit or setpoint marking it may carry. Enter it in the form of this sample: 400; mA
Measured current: 35; mA
